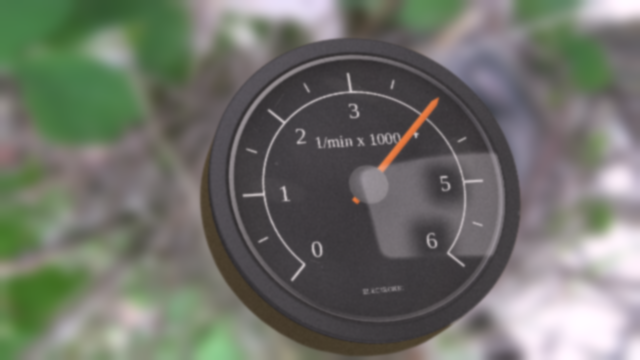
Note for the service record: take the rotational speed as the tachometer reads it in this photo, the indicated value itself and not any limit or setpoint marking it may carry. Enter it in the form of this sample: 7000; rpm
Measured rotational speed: 4000; rpm
